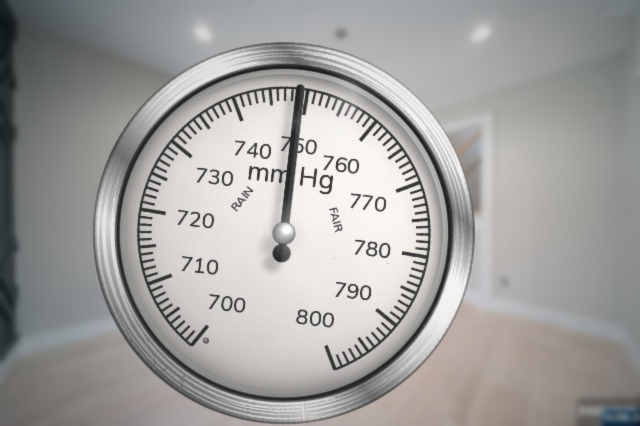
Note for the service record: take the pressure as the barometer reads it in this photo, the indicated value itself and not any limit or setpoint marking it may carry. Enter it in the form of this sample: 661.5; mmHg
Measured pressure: 749; mmHg
